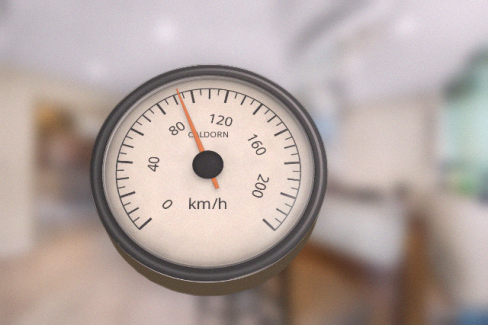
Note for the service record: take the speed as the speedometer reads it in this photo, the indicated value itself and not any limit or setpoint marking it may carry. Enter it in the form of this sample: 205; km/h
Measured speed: 92.5; km/h
